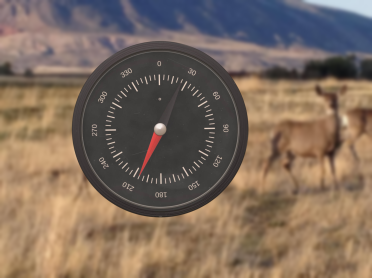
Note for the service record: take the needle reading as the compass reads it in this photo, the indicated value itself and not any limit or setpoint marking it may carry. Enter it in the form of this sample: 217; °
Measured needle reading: 205; °
